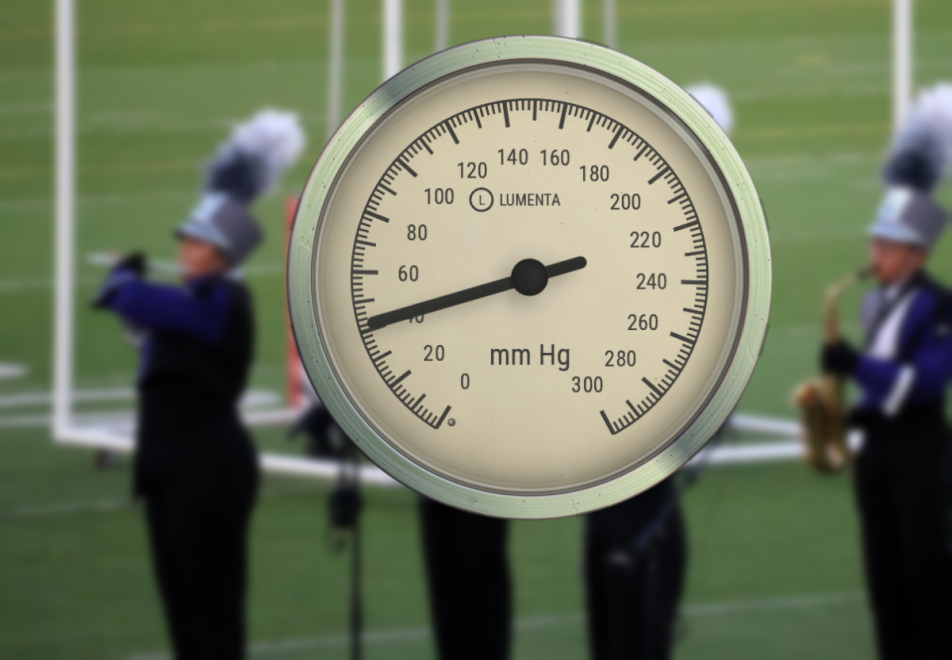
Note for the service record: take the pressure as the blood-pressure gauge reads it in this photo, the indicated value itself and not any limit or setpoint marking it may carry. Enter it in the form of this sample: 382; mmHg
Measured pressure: 42; mmHg
